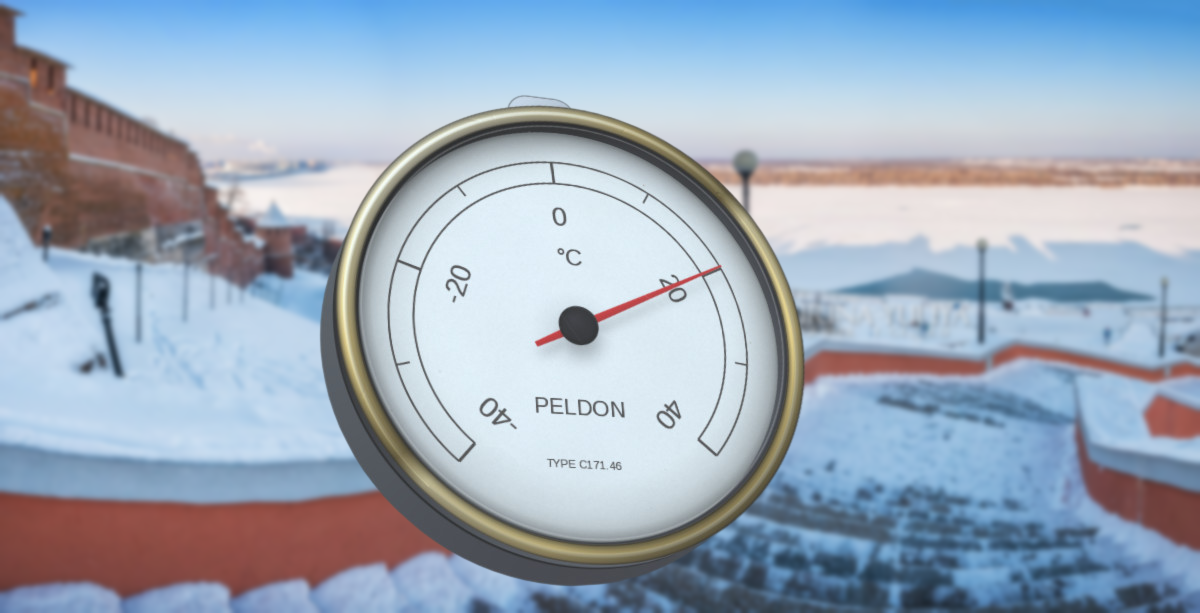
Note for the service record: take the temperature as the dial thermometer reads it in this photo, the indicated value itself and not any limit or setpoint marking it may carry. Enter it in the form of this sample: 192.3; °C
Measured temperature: 20; °C
